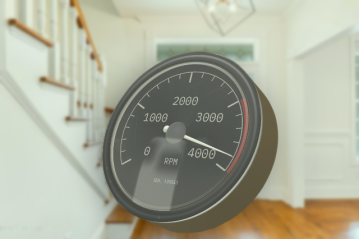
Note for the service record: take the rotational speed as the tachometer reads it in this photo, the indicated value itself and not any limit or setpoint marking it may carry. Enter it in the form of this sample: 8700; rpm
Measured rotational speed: 3800; rpm
